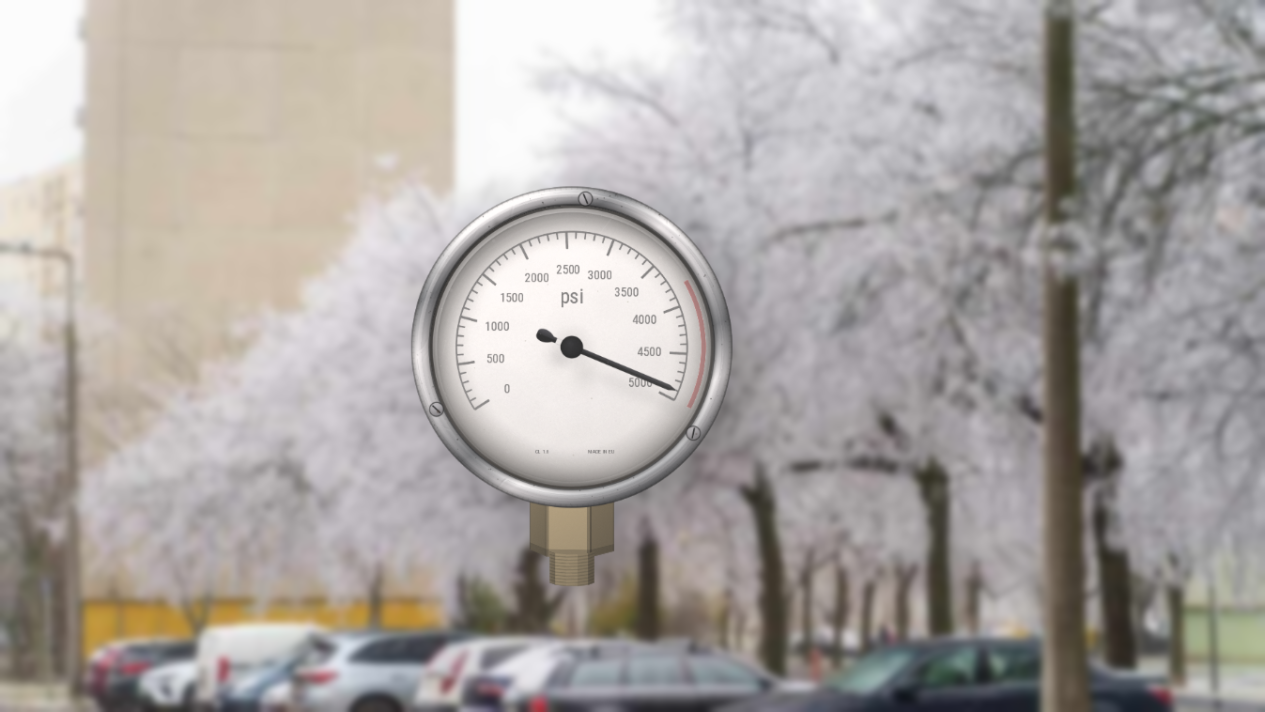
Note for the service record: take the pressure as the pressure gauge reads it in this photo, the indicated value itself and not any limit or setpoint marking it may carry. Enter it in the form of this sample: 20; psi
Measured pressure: 4900; psi
